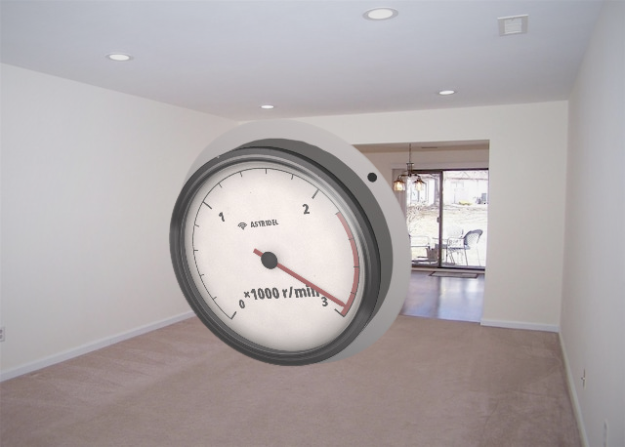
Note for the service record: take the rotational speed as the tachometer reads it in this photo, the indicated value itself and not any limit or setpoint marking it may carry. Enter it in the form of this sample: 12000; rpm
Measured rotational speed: 2900; rpm
